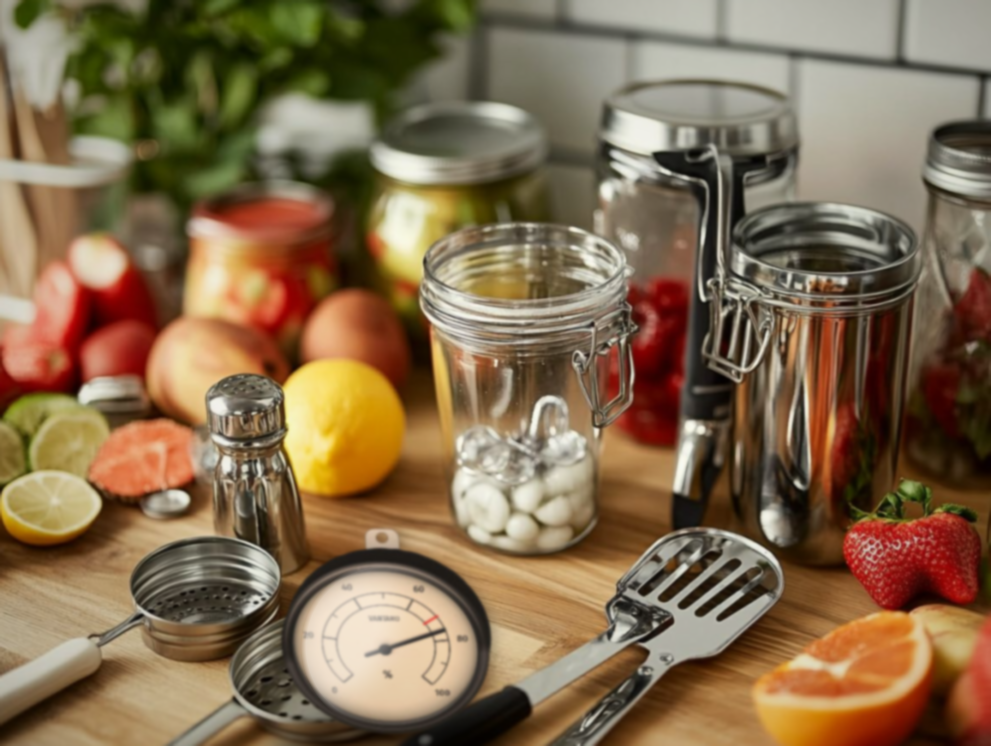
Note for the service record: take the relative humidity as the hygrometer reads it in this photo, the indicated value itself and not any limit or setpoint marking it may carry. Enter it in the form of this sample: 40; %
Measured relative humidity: 75; %
